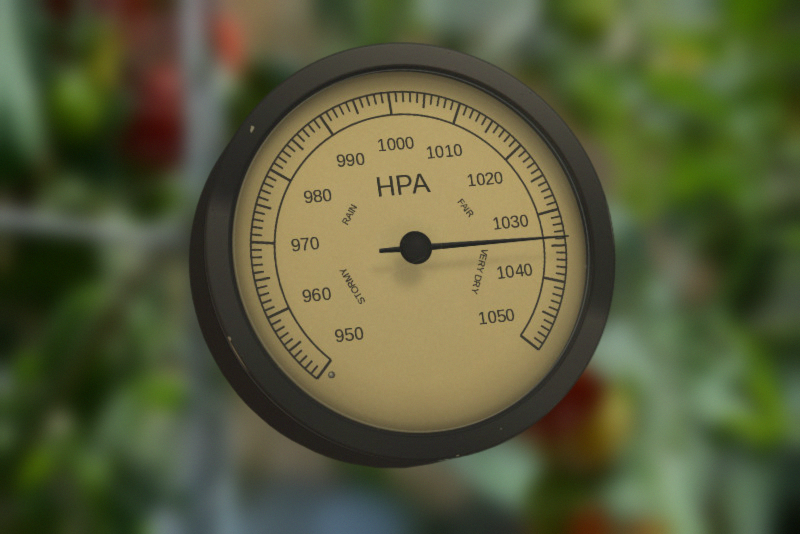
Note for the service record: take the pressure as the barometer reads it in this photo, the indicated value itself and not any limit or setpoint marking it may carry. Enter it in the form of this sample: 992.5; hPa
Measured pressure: 1034; hPa
